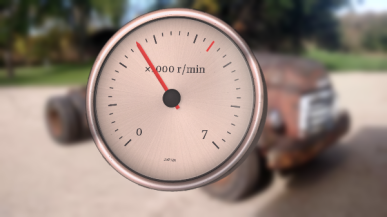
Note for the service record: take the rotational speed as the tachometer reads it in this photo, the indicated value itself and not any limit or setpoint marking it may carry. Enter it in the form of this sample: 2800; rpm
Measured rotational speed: 2600; rpm
